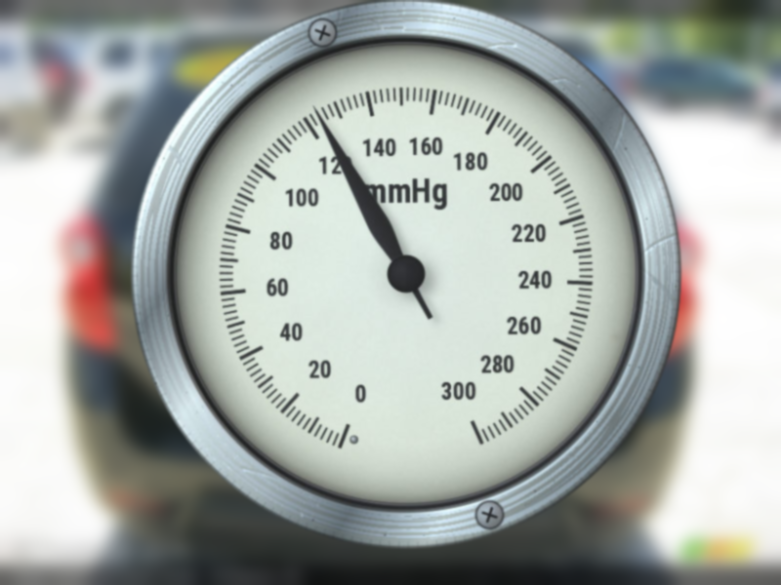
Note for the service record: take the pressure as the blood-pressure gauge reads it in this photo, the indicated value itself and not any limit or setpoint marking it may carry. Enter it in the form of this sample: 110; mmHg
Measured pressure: 124; mmHg
